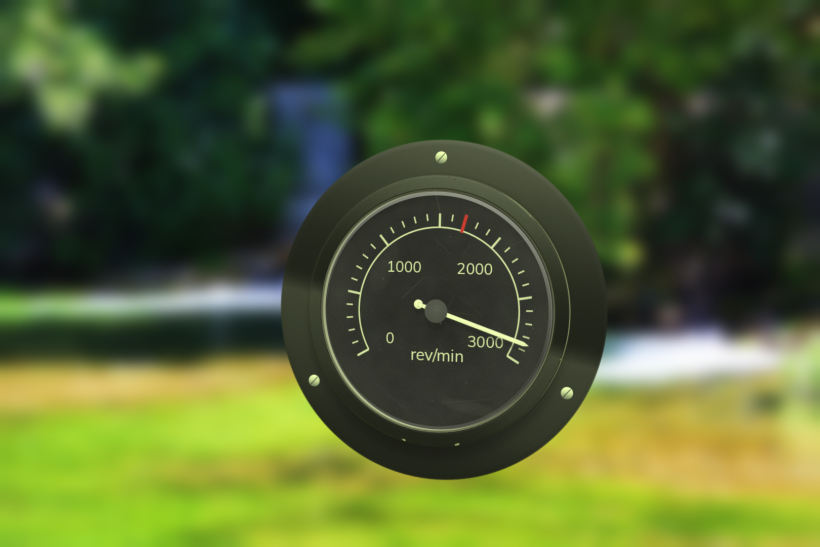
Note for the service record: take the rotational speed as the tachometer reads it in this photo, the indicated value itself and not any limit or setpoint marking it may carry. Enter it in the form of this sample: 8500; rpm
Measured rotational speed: 2850; rpm
